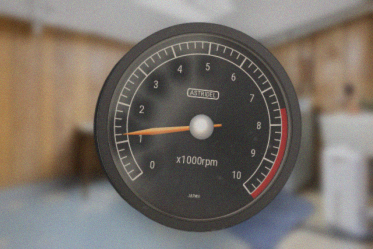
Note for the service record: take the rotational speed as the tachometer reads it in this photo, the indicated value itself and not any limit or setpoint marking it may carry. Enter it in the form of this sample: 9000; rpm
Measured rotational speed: 1200; rpm
